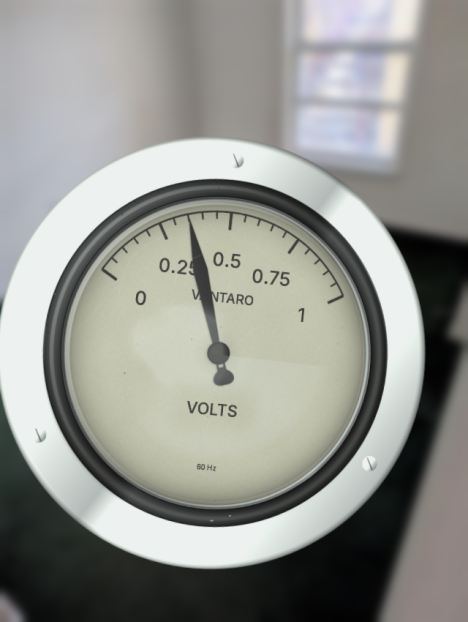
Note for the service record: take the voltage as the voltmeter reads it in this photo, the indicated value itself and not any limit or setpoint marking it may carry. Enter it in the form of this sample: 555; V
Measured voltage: 0.35; V
